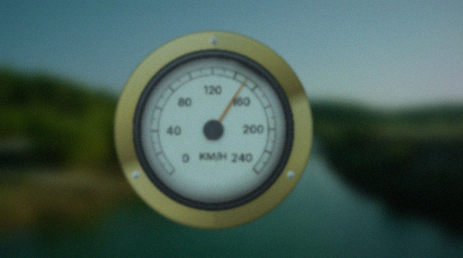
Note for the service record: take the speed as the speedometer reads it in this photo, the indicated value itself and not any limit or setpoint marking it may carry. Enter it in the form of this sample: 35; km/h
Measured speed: 150; km/h
